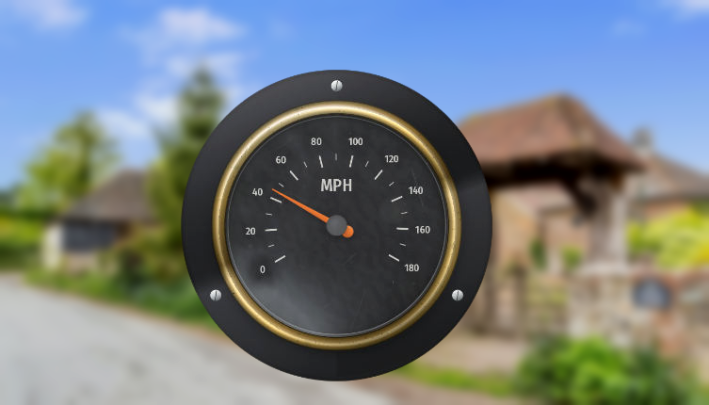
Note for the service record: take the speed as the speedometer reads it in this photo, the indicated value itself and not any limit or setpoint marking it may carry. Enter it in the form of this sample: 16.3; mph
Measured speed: 45; mph
